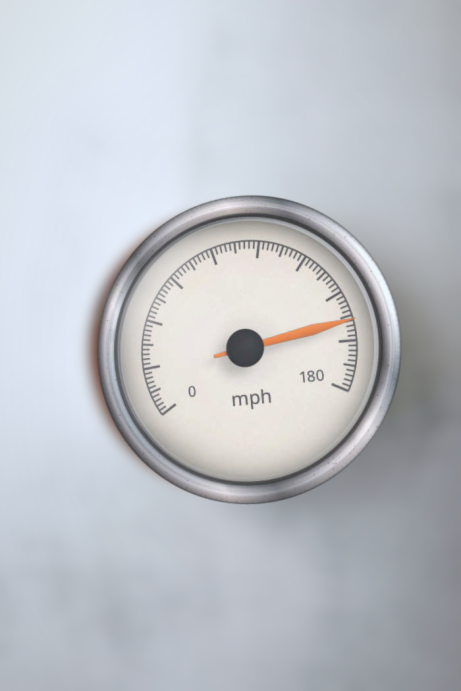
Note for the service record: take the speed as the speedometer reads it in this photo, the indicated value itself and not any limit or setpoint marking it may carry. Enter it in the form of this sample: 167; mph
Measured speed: 152; mph
